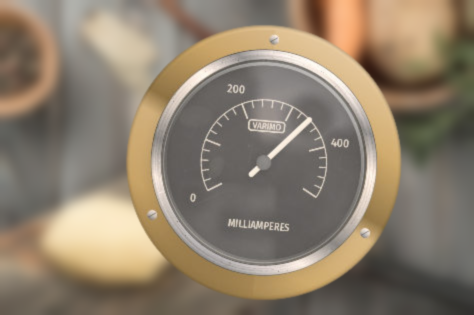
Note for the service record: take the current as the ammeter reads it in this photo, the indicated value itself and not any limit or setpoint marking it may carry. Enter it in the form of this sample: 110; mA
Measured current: 340; mA
